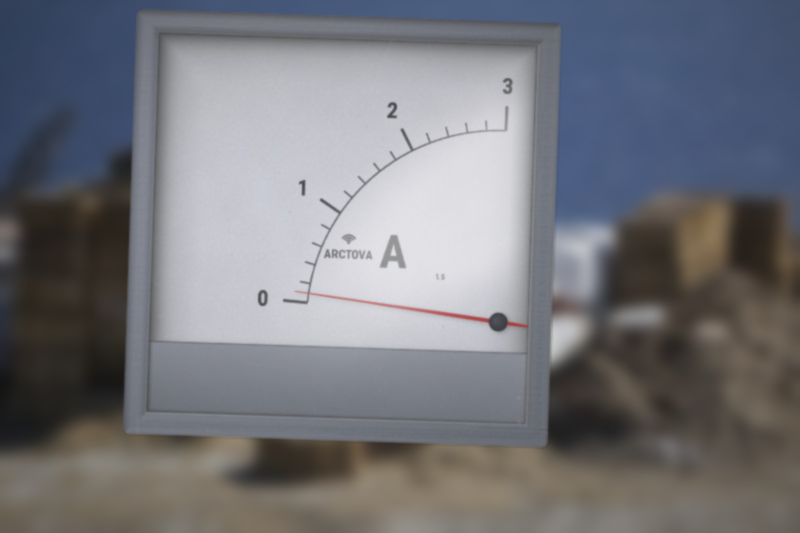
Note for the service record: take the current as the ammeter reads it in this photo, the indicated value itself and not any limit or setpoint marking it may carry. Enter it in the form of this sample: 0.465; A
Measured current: 0.1; A
